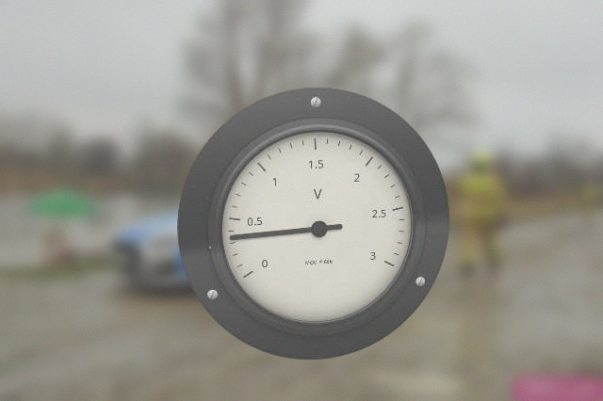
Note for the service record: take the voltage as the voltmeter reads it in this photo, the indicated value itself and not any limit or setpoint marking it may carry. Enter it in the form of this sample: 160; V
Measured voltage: 0.35; V
